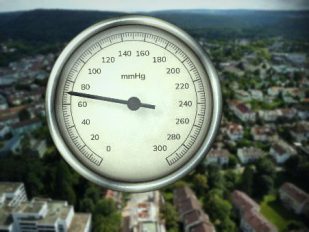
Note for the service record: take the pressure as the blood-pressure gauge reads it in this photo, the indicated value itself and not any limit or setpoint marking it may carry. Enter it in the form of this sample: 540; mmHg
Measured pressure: 70; mmHg
